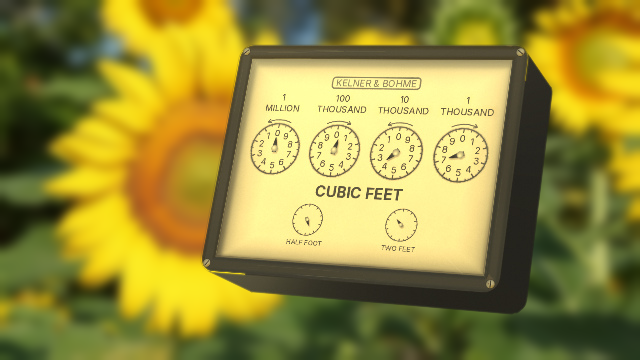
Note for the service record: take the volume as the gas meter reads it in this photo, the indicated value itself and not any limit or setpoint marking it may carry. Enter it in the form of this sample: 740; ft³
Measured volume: 3700; ft³
